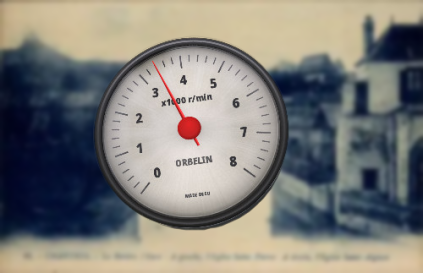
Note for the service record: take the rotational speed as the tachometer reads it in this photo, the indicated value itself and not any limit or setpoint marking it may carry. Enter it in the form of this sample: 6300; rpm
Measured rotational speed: 3400; rpm
